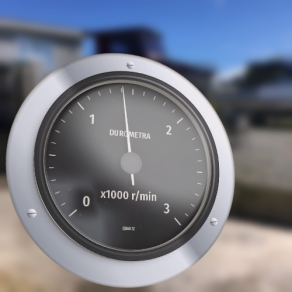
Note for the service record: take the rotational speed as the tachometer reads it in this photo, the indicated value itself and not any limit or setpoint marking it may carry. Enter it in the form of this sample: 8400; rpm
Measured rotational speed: 1400; rpm
